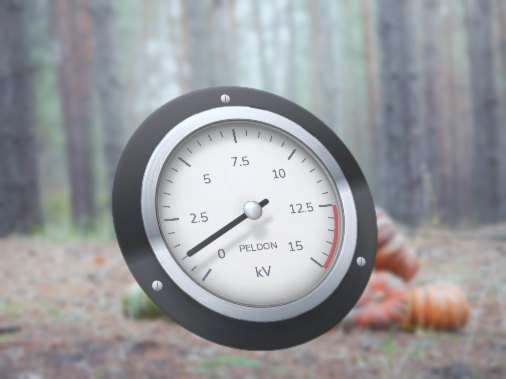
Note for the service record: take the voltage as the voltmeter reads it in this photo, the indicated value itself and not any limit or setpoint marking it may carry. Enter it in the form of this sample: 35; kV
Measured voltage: 1; kV
